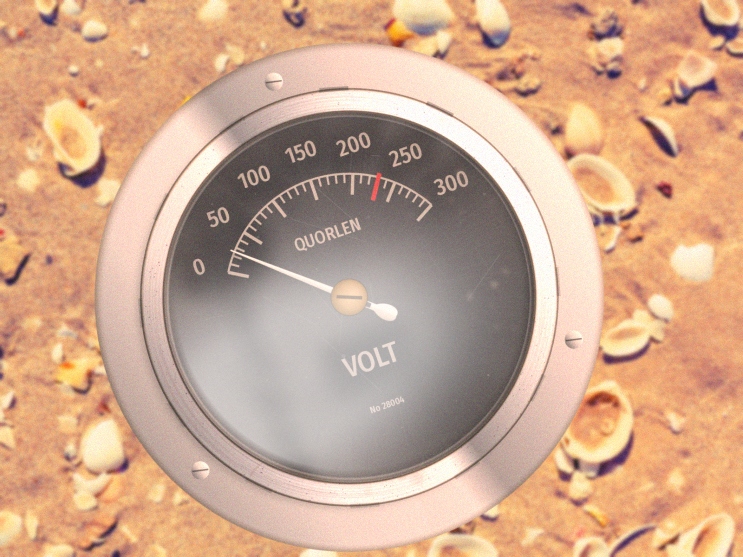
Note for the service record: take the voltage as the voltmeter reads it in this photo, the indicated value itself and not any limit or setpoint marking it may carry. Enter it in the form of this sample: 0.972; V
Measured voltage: 25; V
